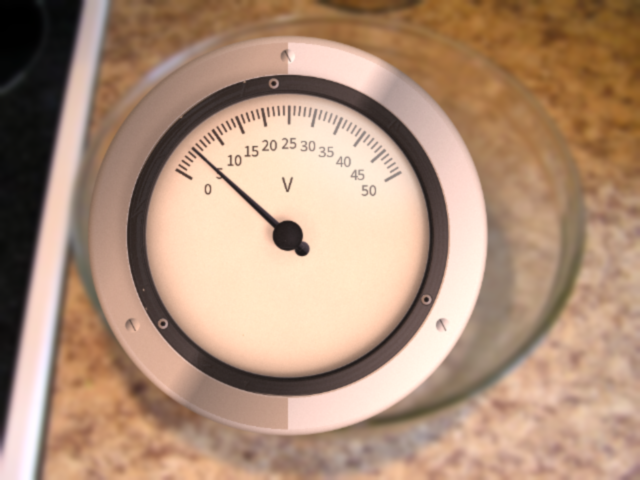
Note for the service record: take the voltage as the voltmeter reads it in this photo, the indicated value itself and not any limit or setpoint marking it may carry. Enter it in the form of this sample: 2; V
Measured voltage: 5; V
